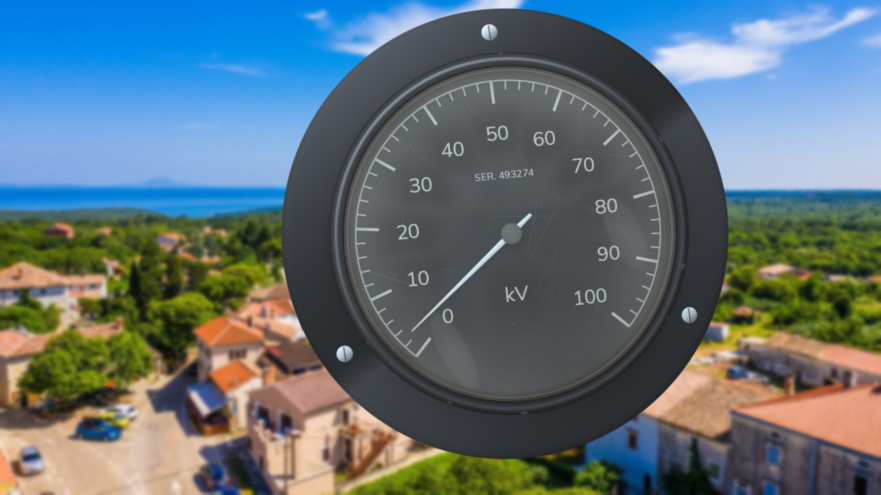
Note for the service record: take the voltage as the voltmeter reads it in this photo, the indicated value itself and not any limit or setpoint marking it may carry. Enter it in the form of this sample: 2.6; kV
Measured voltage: 3; kV
